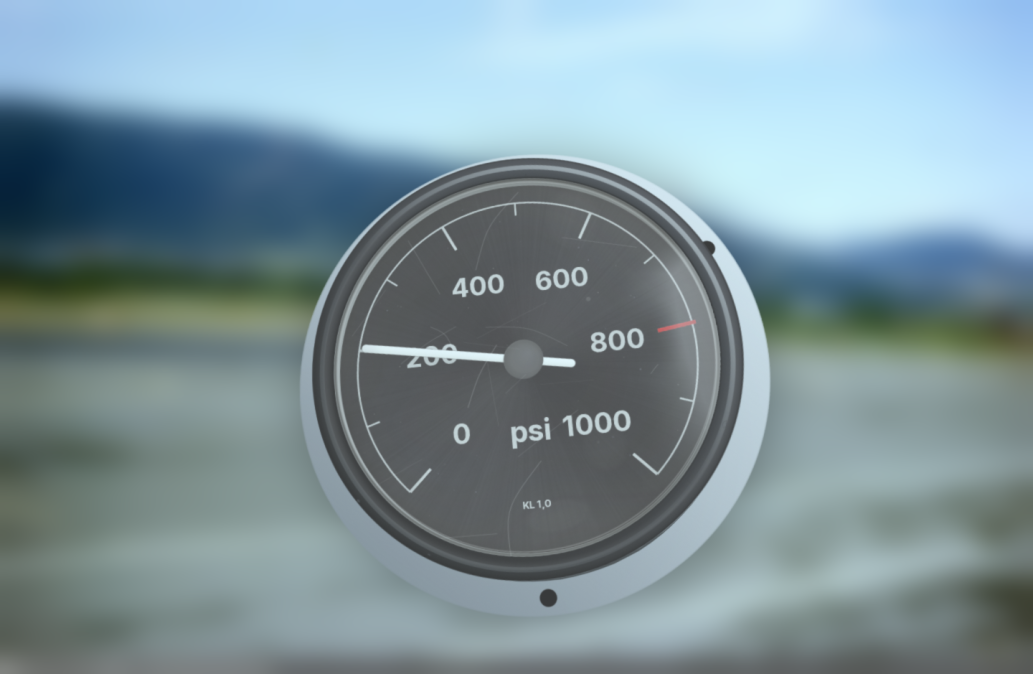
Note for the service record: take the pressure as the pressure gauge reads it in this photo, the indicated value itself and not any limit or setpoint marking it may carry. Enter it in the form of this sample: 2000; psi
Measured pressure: 200; psi
